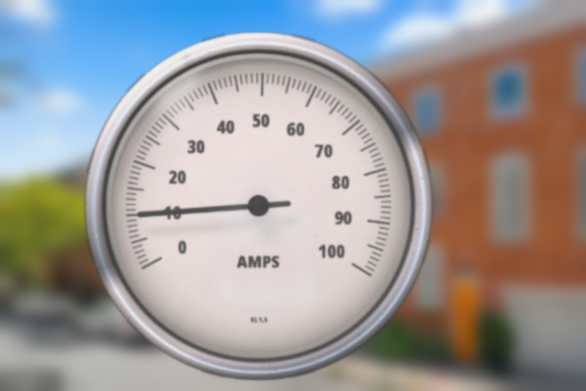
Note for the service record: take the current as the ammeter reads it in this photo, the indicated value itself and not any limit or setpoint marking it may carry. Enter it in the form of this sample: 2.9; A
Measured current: 10; A
